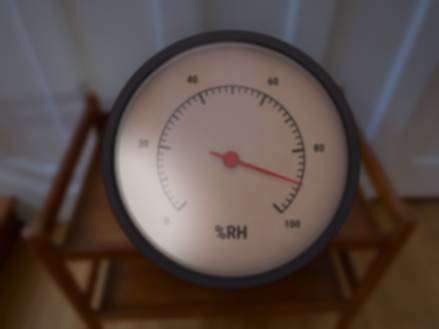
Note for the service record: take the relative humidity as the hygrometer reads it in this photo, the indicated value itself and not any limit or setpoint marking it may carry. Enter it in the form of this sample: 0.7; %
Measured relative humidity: 90; %
